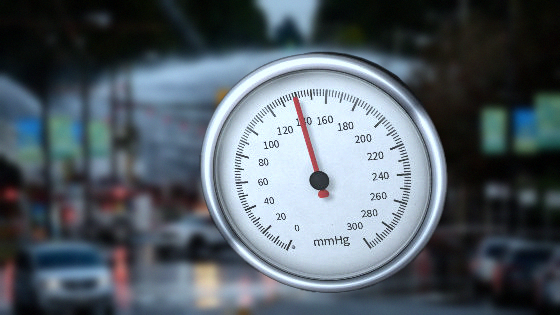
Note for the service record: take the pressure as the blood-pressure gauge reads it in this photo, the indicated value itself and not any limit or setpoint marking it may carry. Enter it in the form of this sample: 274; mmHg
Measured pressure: 140; mmHg
